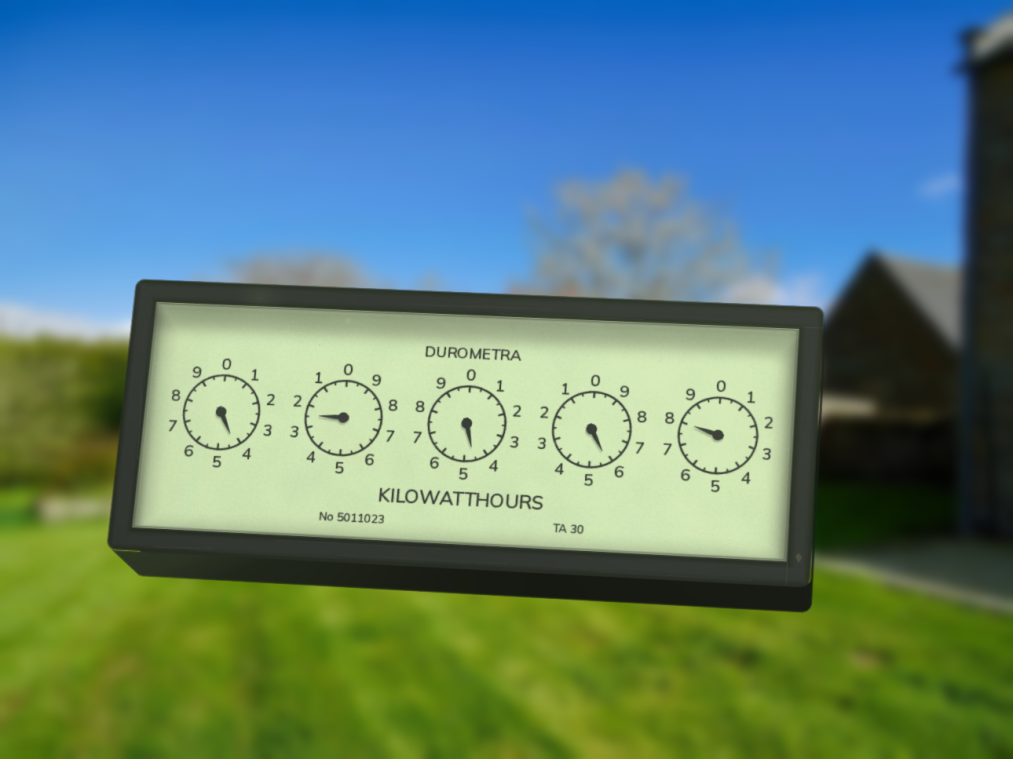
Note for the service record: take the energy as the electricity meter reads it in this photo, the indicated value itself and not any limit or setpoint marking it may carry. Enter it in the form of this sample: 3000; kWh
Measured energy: 42458; kWh
